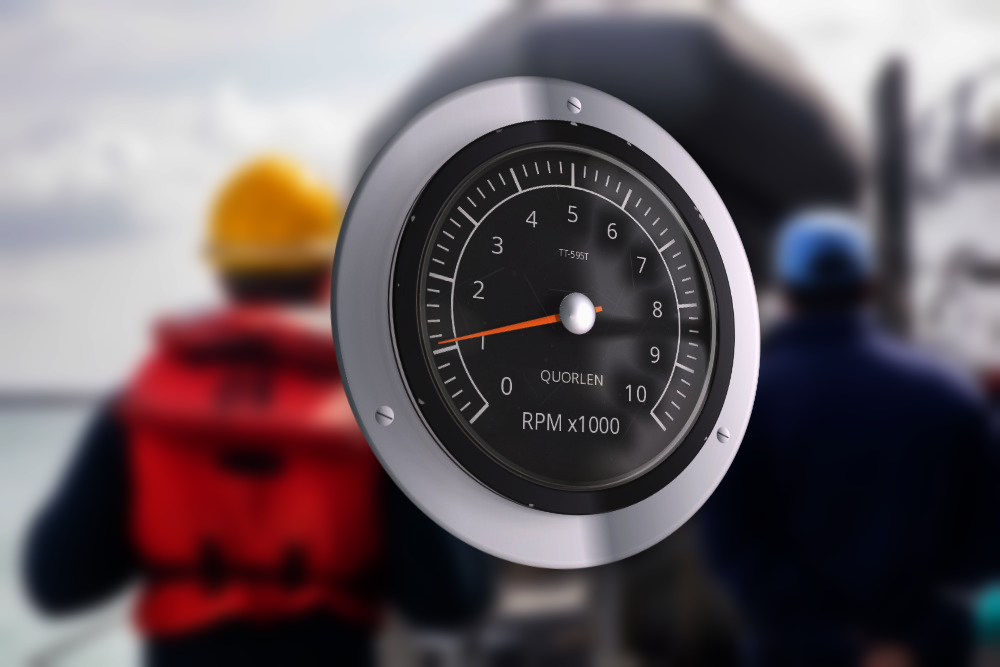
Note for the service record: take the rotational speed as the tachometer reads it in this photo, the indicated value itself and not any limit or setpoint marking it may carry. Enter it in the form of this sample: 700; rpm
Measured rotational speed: 1100; rpm
